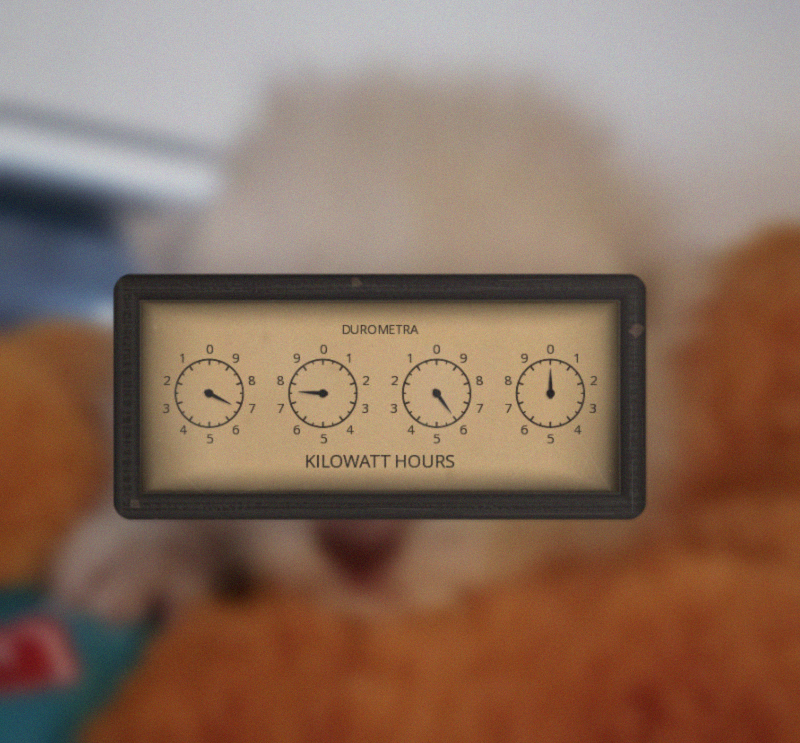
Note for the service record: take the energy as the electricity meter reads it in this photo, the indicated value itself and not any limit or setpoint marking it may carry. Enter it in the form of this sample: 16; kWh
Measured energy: 6760; kWh
